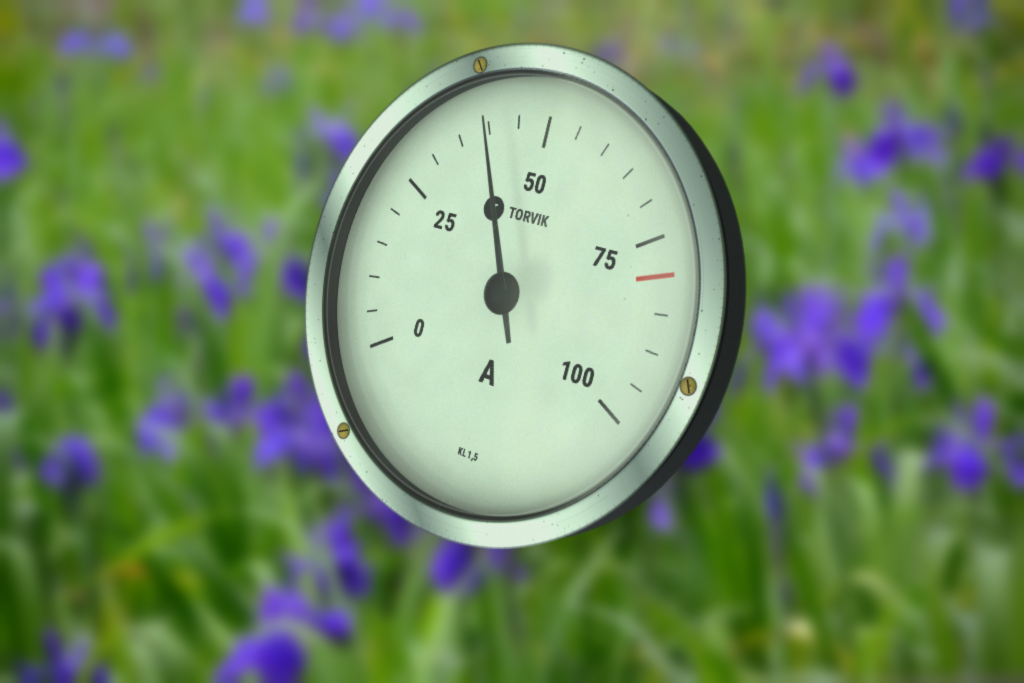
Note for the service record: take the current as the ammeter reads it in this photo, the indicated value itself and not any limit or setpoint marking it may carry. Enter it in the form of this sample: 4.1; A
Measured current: 40; A
